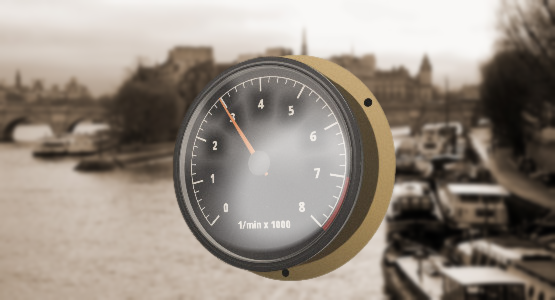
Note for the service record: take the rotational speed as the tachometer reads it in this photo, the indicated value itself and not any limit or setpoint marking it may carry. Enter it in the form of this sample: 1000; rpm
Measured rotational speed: 3000; rpm
